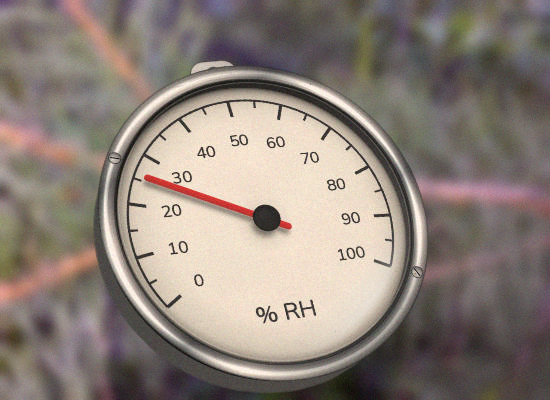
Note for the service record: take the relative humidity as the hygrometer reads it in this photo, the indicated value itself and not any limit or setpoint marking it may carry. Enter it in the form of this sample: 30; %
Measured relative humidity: 25; %
